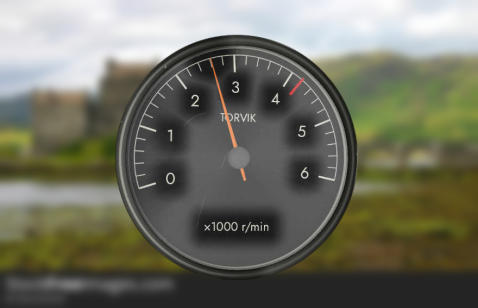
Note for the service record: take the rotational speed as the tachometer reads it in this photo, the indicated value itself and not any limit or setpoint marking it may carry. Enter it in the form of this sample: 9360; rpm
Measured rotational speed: 2600; rpm
